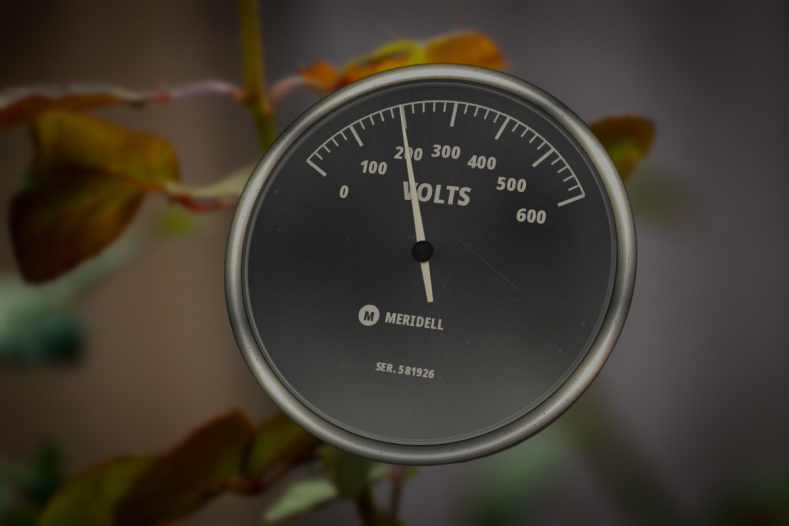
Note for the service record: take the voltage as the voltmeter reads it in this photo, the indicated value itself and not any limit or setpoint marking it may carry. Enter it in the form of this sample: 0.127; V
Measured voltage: 200; V
